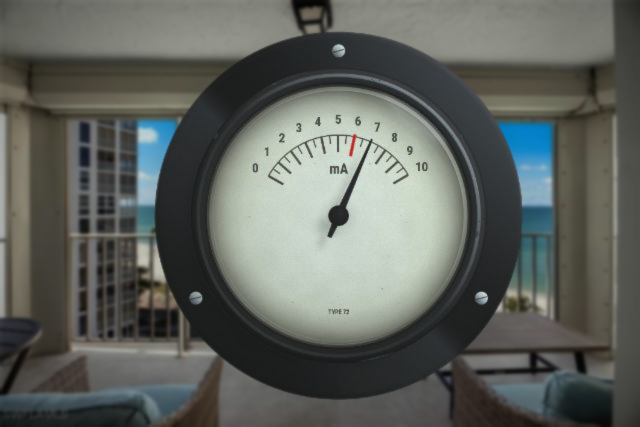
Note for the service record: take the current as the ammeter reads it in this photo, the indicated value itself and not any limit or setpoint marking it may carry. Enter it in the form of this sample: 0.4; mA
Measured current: 7; mA
